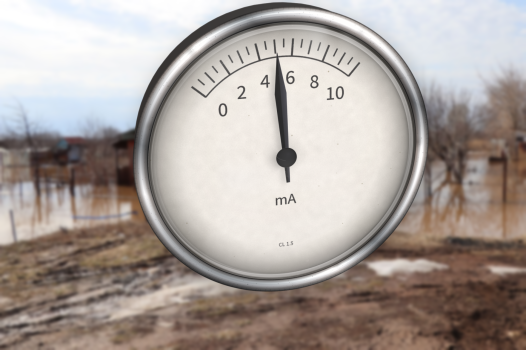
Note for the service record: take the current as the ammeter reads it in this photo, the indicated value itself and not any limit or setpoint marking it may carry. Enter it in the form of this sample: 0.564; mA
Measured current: 5; mA
